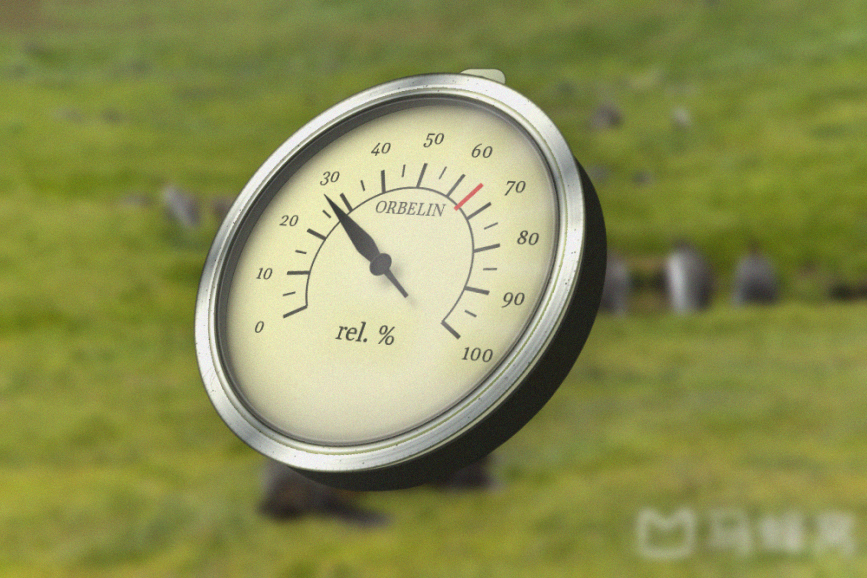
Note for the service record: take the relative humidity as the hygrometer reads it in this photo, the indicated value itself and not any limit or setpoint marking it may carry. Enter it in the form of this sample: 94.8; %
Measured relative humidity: 27.5; %
